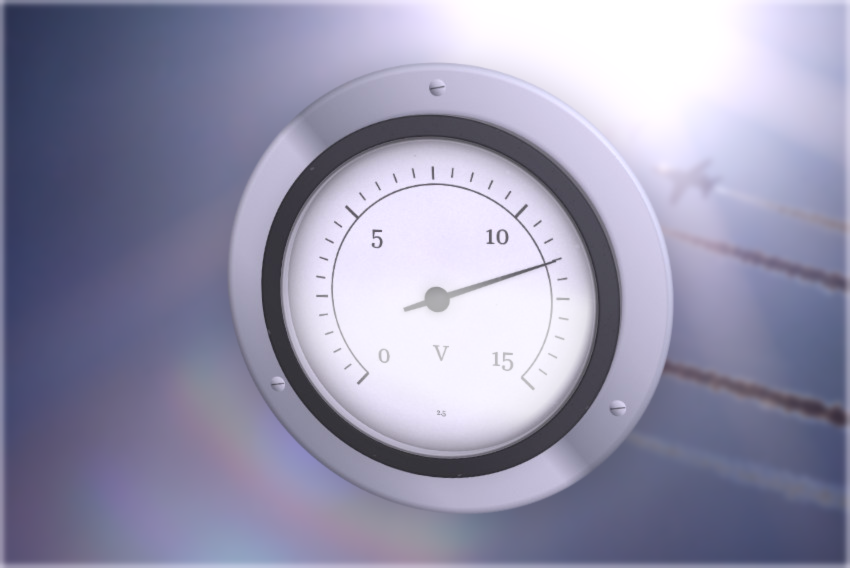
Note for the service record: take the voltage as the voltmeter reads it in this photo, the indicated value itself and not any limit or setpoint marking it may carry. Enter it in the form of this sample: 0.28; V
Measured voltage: 11.5; V
